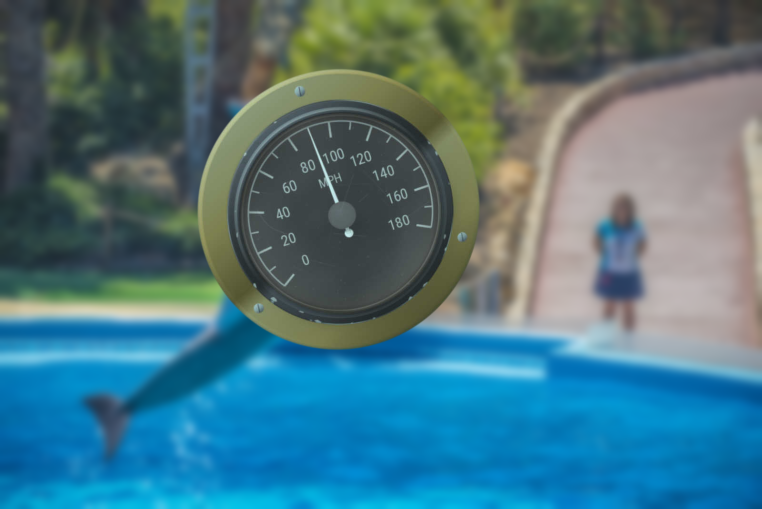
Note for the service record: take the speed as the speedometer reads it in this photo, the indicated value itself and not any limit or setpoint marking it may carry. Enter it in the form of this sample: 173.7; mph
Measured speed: 90; mph
